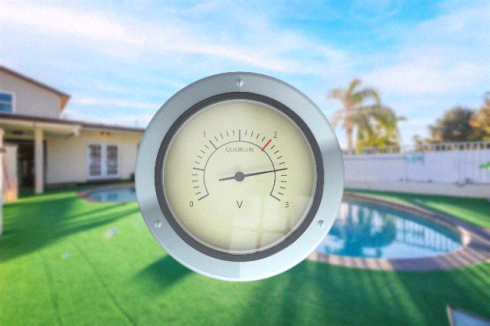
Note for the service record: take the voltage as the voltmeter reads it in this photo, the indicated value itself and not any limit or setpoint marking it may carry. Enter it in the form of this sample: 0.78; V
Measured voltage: 2.5; V
